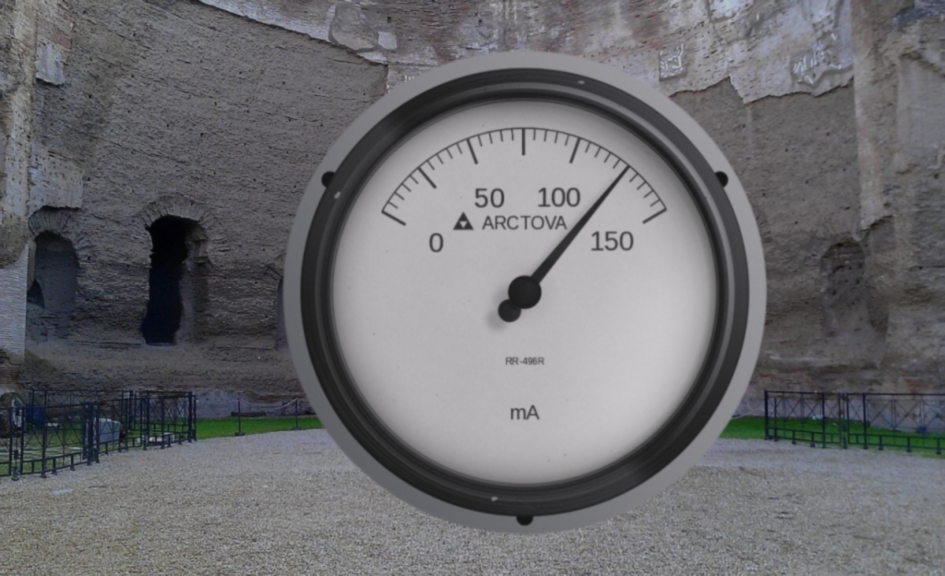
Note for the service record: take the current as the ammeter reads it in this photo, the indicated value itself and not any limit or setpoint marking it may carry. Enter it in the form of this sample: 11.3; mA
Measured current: 125; mA
